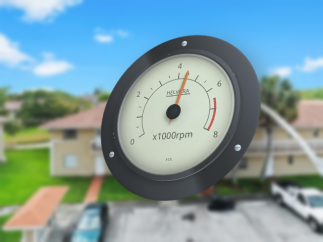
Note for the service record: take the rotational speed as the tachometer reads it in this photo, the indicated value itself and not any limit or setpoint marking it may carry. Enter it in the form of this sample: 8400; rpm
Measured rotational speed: 4500; rpm
